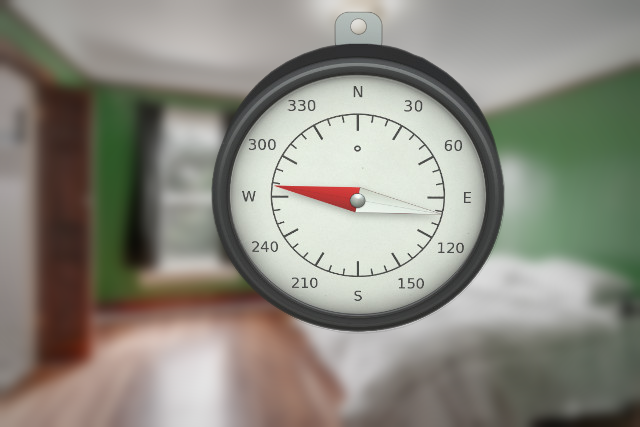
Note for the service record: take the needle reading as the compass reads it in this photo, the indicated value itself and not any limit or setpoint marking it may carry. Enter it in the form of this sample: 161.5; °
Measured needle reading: 280; °
